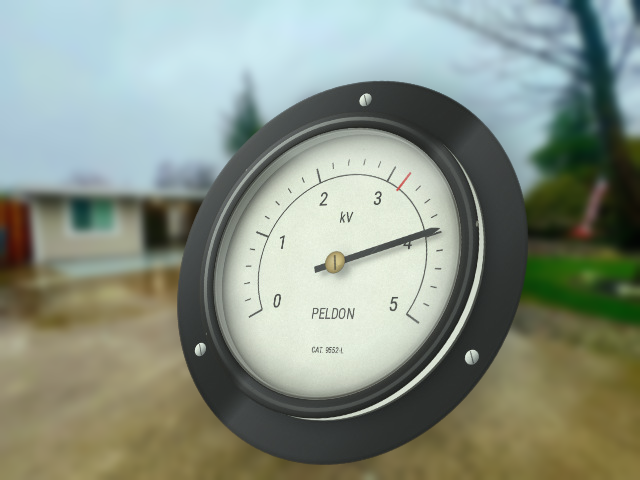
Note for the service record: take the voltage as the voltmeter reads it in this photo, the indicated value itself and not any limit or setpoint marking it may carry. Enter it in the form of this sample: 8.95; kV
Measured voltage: 4; kV
